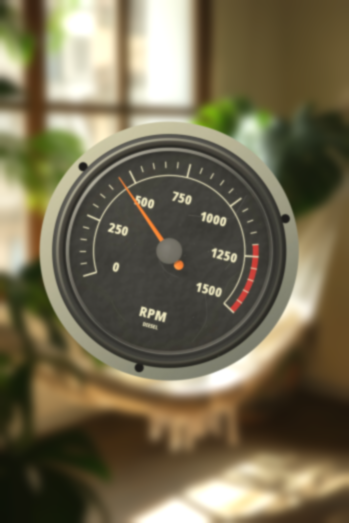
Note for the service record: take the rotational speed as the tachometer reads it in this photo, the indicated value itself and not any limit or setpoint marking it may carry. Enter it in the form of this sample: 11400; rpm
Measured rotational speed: 450; rpm
